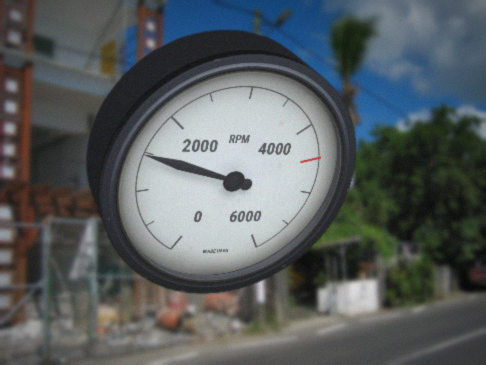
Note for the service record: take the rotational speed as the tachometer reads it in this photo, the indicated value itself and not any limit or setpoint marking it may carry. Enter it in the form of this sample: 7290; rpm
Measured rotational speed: 1500; rpm
